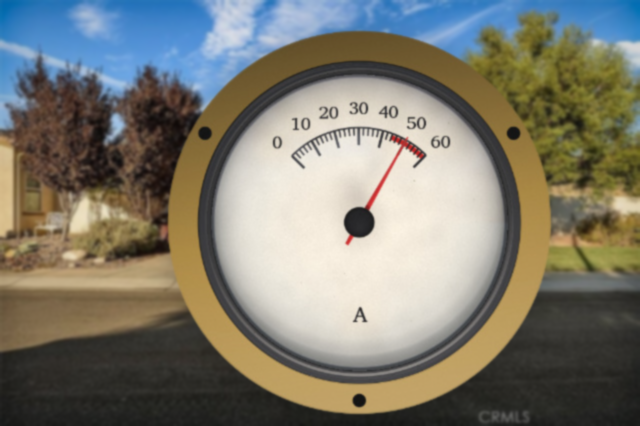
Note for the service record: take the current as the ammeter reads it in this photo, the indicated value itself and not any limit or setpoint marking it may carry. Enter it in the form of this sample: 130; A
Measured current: 50; A
